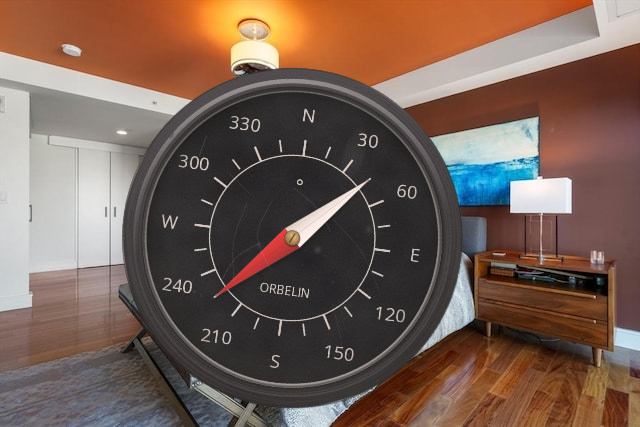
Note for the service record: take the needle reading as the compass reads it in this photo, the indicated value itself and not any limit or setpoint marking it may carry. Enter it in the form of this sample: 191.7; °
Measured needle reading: 225; °
